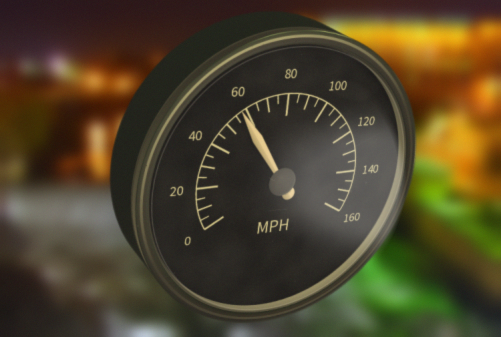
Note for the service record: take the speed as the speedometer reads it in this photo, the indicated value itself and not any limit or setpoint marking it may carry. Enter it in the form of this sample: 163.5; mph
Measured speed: 57.5; mph
